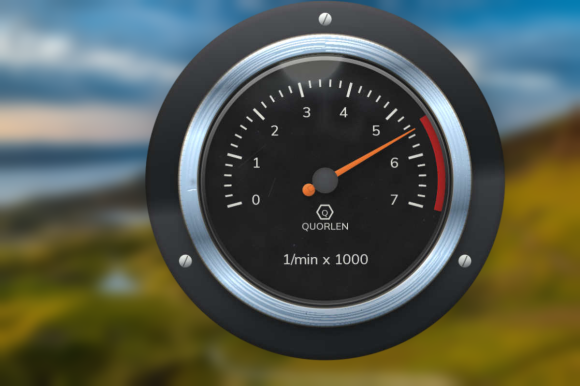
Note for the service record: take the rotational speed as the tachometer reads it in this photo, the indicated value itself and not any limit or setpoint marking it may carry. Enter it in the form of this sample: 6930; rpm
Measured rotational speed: 5500; rpm
